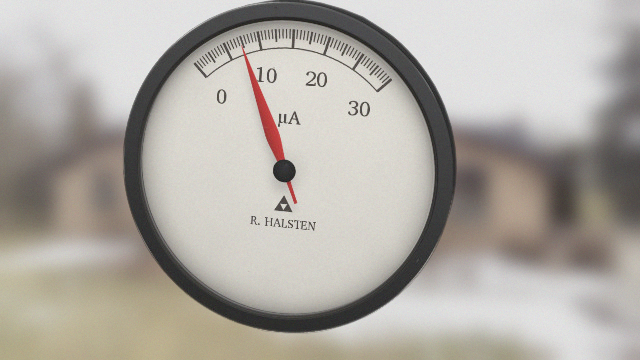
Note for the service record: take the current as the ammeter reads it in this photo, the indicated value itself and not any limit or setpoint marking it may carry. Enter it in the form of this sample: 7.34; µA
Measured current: 7.5; µA
